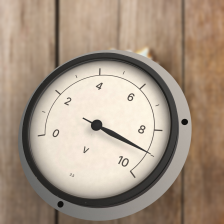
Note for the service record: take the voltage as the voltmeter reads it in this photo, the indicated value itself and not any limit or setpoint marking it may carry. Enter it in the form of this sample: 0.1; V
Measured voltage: 9; V
